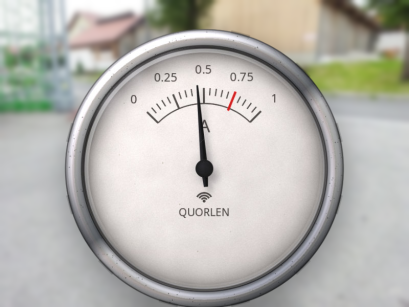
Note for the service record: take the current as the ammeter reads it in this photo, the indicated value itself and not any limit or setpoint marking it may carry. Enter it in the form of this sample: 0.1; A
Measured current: 0.45; A
